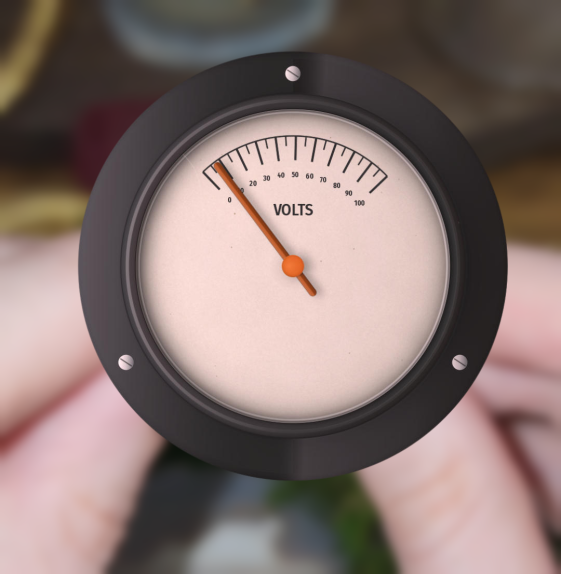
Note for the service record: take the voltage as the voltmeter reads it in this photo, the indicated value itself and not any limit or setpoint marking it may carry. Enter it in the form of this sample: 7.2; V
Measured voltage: 7.5; V
